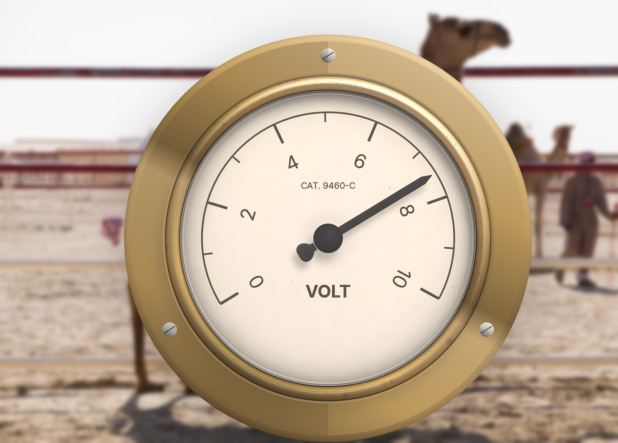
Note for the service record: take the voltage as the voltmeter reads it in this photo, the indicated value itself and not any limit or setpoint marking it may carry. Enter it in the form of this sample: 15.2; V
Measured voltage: 7.5; V
